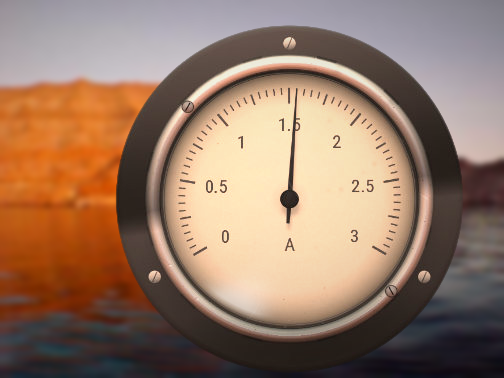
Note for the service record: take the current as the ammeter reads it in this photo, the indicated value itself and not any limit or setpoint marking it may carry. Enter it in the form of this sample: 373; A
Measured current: 1.55; A
